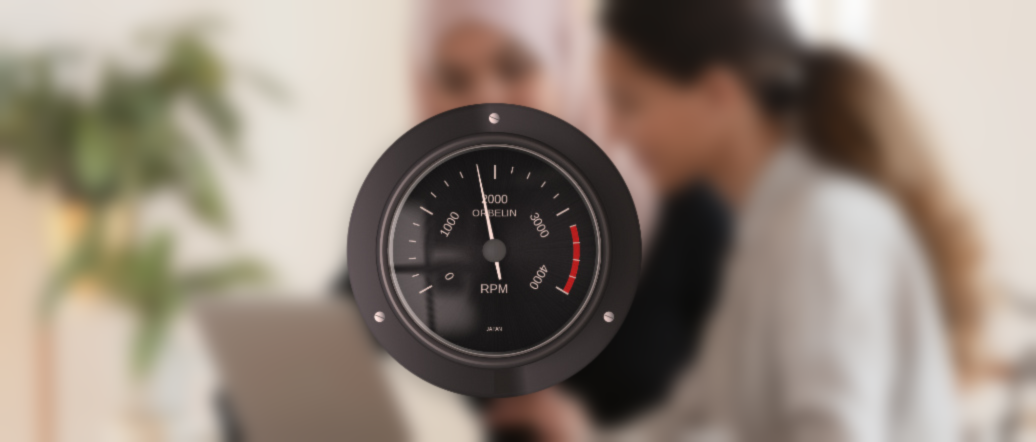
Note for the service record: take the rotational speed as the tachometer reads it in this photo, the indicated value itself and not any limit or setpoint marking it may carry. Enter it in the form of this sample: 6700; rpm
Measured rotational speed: 1800; rpm
